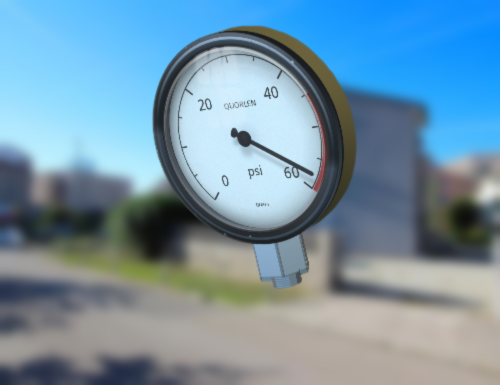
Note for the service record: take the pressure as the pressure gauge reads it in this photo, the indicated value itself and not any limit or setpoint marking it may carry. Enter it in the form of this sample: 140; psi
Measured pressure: 57.5; psi
